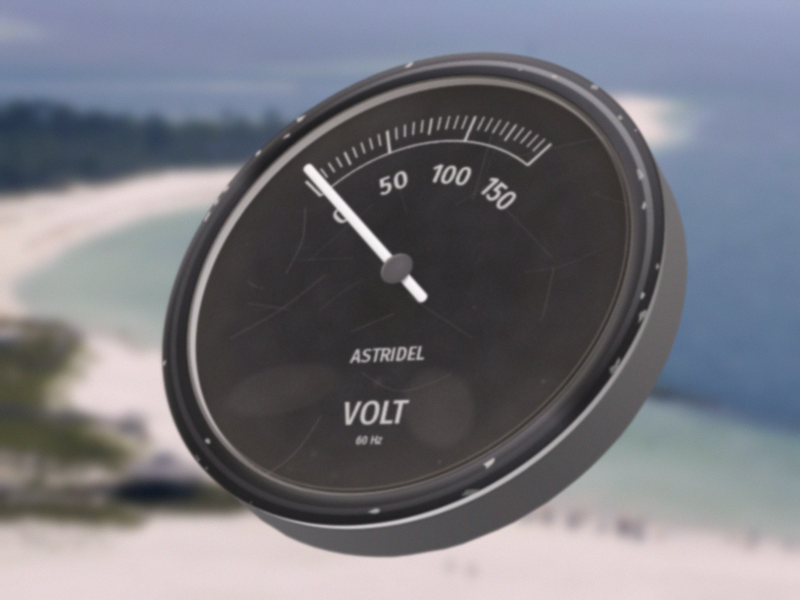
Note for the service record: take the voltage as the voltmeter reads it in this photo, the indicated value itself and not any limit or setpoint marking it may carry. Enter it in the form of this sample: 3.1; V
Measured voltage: 5; V
